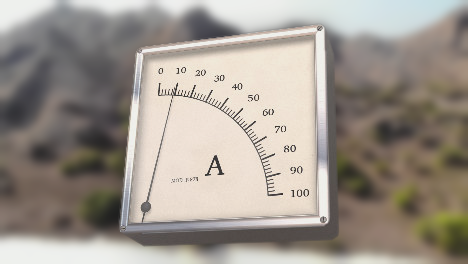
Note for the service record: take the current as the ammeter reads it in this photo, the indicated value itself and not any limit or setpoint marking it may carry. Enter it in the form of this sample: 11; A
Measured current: 10; A
